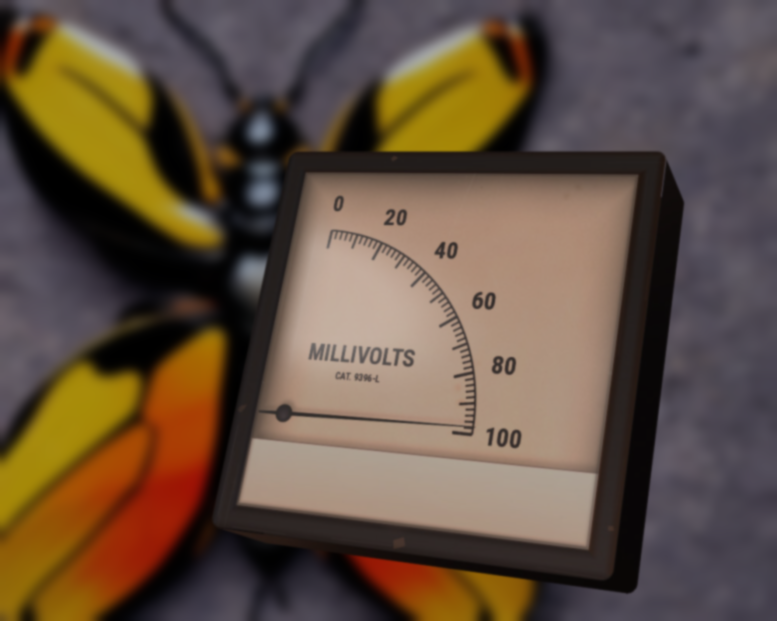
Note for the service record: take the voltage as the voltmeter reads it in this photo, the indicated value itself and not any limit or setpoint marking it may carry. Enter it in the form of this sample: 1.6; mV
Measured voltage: 98; mV
